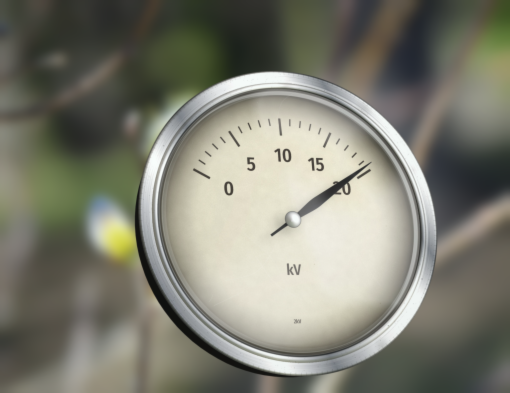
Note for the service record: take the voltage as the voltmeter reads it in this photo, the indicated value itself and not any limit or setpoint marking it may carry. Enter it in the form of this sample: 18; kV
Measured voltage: 19.5; kV
